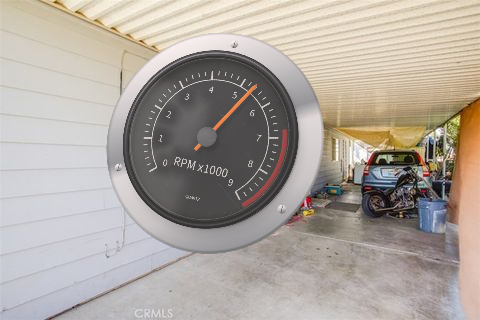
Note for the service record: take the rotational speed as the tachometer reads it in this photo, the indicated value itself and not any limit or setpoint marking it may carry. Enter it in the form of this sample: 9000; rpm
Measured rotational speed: 5400; rpm
